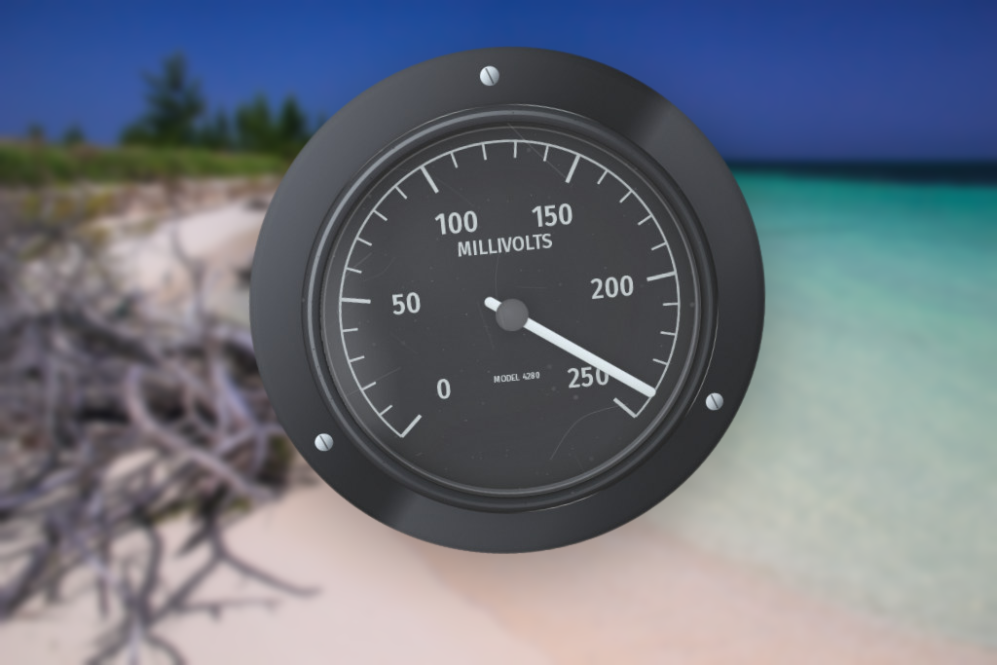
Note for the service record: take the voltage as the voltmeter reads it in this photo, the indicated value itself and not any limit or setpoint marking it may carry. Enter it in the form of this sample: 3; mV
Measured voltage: 240; mV
